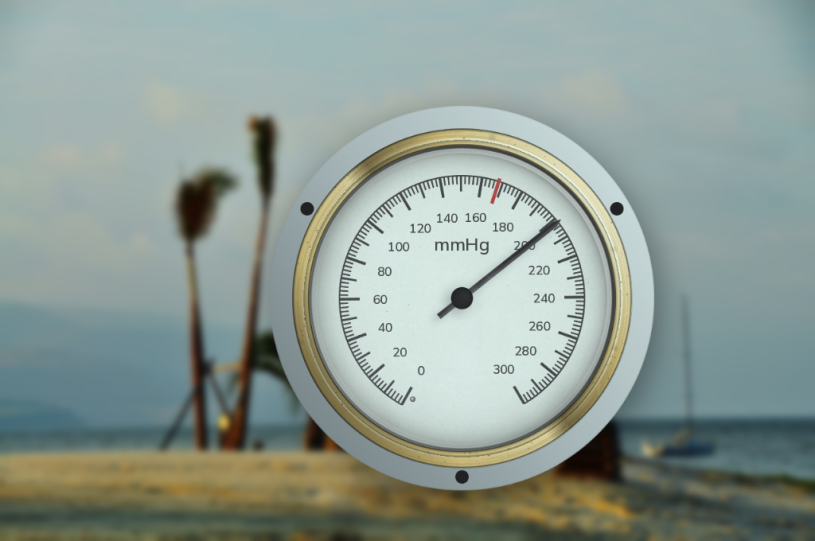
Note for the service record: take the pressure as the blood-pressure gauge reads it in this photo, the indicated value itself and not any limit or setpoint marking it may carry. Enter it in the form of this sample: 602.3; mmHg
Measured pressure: 202; mmHg
